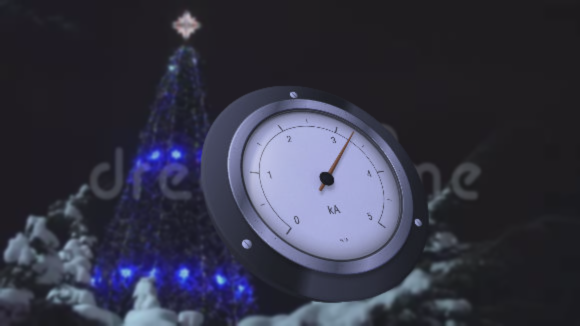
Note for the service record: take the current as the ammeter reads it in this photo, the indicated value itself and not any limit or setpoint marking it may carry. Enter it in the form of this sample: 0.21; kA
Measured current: 3.25; kA
